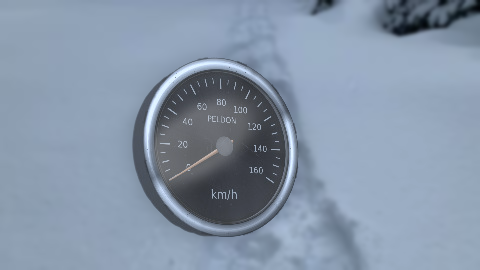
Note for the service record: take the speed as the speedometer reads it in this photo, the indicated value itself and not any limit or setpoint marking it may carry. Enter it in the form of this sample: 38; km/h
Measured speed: 0; km/h
